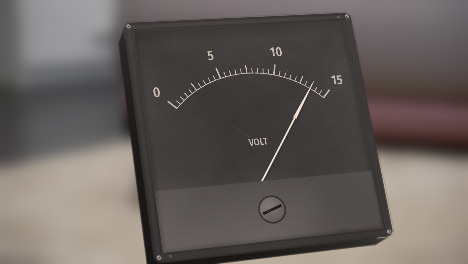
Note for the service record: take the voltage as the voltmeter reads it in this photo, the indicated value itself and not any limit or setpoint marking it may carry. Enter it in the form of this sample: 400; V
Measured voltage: 13.5; V
